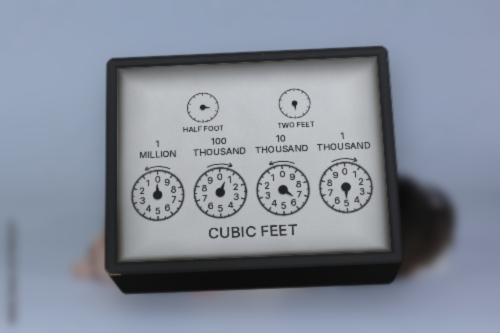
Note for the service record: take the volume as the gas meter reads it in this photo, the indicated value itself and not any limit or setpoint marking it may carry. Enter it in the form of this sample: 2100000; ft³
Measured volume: 6500; ft³
